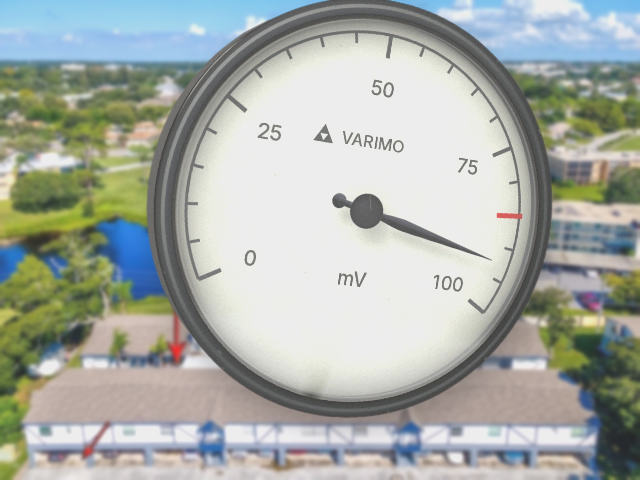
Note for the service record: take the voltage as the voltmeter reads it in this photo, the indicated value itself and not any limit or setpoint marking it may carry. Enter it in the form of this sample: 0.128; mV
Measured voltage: 92.5; mV
